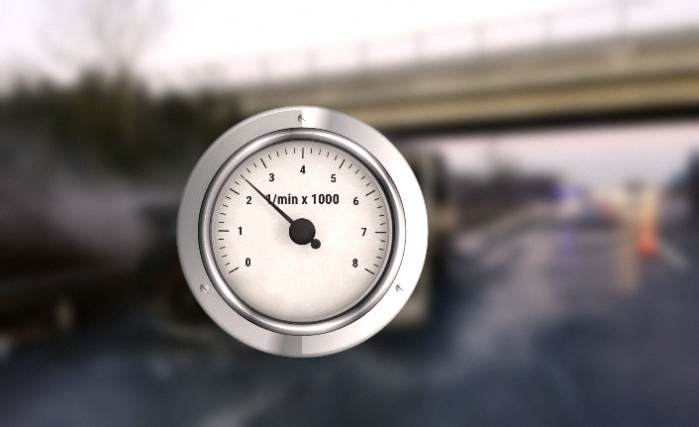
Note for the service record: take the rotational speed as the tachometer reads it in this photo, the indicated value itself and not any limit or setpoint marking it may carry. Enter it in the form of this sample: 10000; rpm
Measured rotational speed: 2400; rpm
